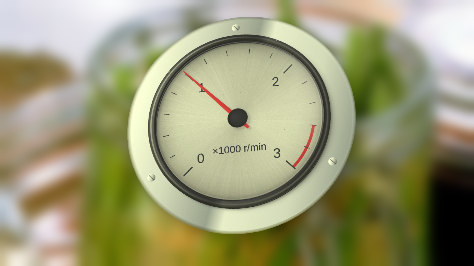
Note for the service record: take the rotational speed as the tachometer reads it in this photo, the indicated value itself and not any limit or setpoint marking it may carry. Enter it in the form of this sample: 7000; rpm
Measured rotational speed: 1000; rpm
